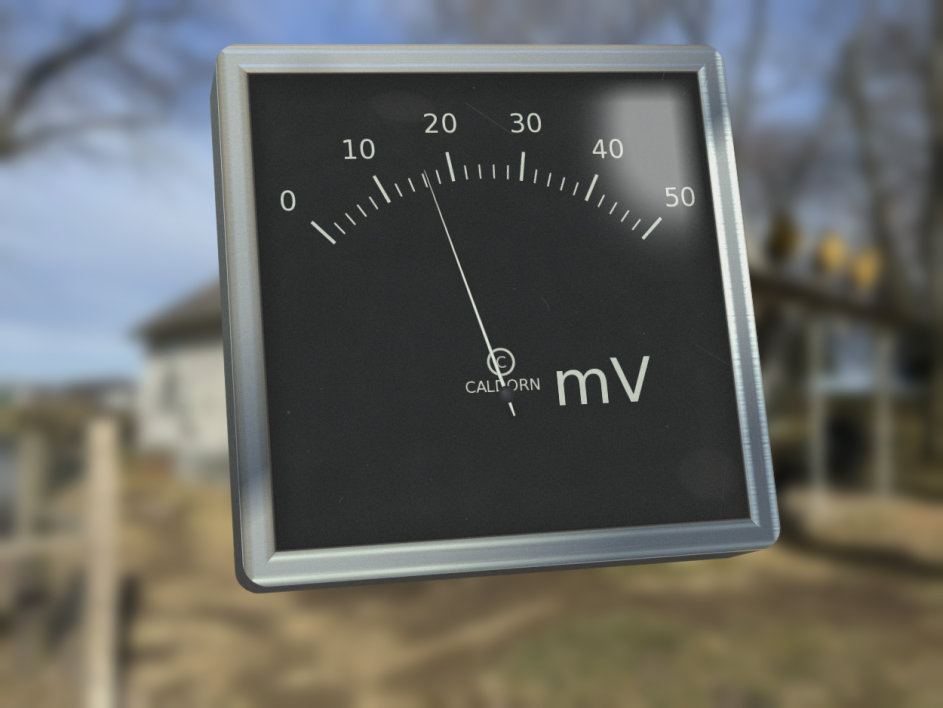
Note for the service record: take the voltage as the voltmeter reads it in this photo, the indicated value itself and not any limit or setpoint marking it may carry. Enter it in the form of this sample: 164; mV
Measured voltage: 16; mV
